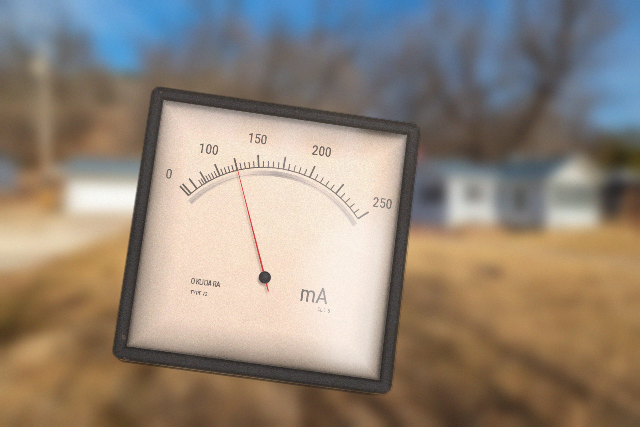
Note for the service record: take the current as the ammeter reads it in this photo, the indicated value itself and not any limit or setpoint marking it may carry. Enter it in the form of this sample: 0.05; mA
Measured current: 125; mA
